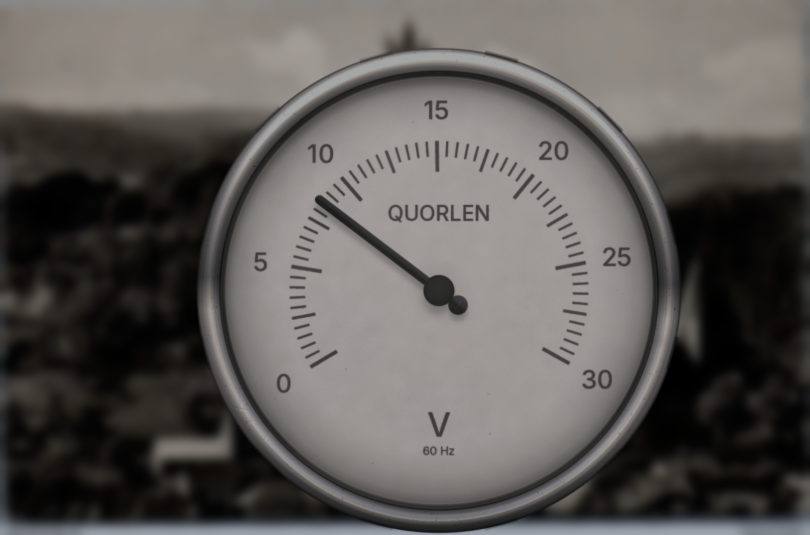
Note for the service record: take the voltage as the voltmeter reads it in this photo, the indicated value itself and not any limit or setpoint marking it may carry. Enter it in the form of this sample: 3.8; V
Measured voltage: 8.5; V
